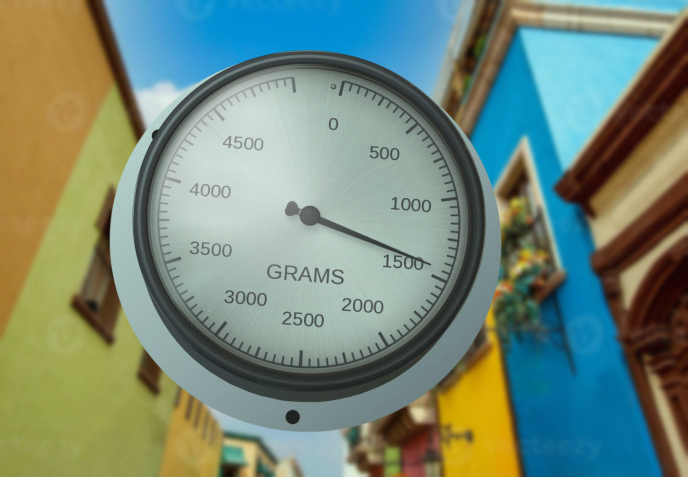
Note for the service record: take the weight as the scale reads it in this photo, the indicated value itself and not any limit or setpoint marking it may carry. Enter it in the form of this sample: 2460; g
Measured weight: 1450; g
